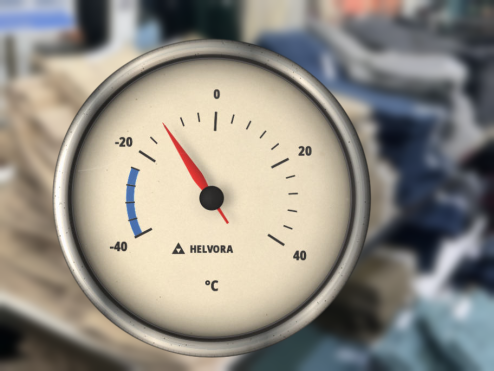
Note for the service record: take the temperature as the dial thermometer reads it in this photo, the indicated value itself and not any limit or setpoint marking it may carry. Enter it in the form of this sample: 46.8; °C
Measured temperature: -12; °C
